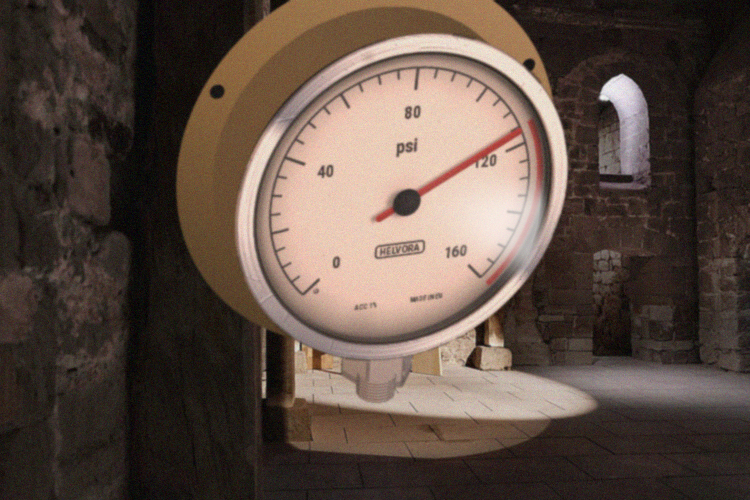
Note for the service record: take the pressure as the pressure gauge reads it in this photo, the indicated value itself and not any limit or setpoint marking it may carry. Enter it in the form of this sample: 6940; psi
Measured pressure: 115; psi
